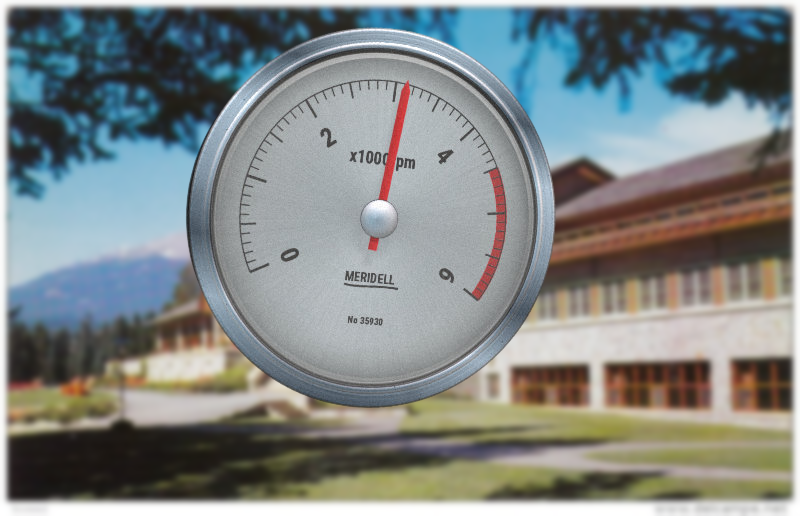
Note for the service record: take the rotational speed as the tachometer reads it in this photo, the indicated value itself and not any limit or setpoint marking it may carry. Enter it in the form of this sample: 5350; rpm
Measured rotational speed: 3100; rpm
